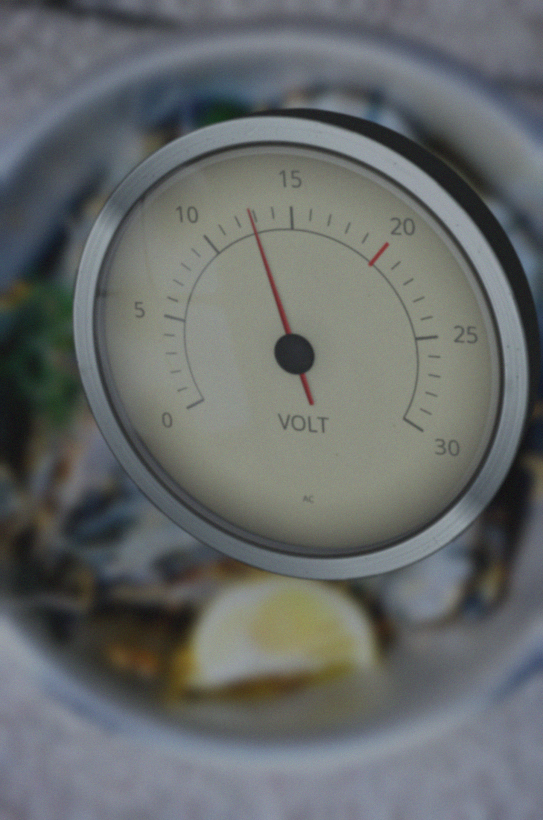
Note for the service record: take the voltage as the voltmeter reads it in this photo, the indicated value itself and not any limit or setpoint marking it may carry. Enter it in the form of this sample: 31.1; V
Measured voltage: 13; V
